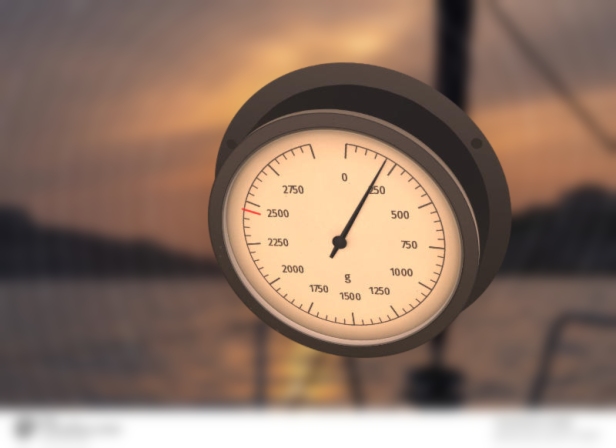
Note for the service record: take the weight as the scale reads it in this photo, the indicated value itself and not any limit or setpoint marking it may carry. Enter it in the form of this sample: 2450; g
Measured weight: 200; g
